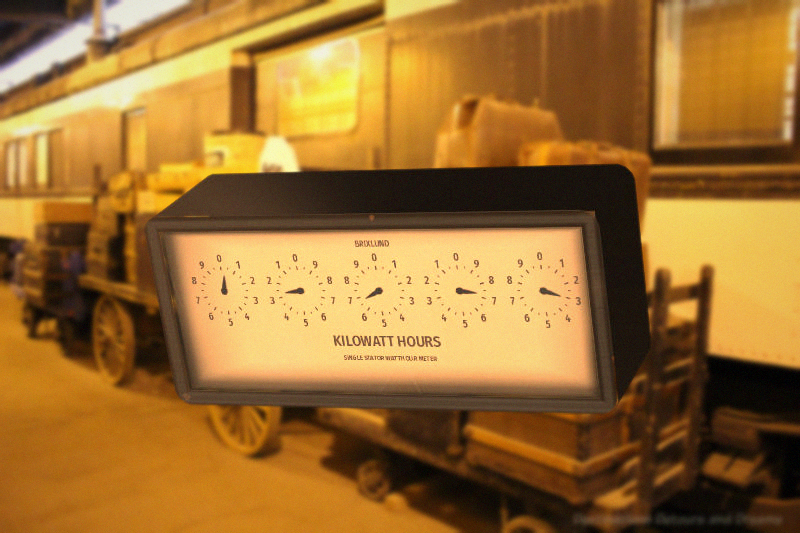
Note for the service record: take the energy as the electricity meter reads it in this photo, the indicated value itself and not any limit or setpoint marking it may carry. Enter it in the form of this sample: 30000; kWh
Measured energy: 2673; kWh
